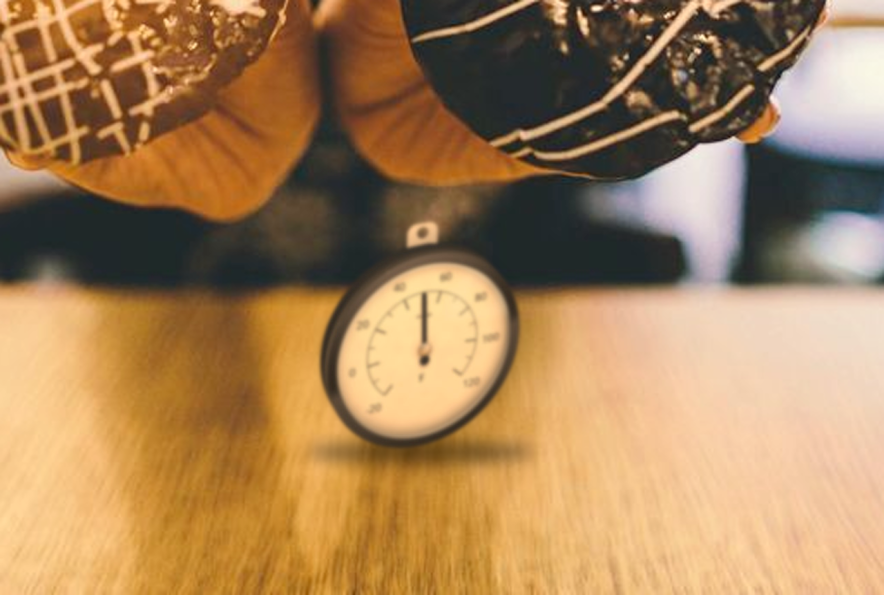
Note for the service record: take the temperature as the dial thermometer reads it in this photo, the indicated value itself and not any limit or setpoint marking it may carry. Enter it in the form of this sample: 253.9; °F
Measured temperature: 50; °F
